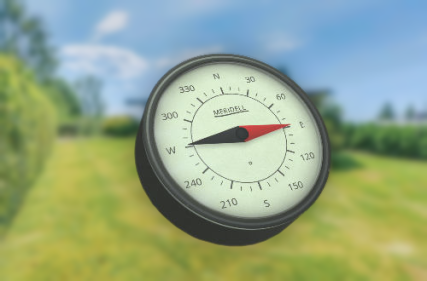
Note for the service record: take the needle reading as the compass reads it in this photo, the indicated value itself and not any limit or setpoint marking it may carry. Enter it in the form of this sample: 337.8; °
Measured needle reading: 90; °
